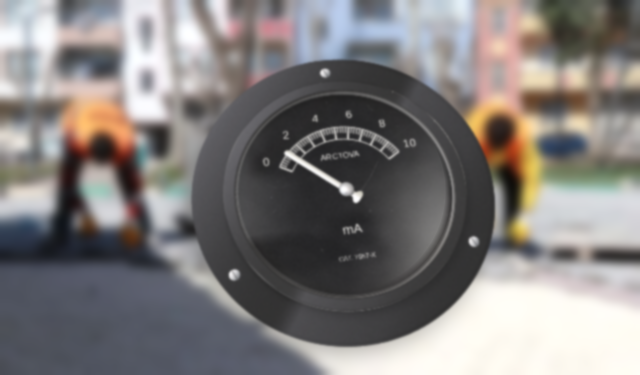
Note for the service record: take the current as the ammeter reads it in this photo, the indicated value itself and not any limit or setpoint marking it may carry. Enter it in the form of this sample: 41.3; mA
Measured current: 1; mA
